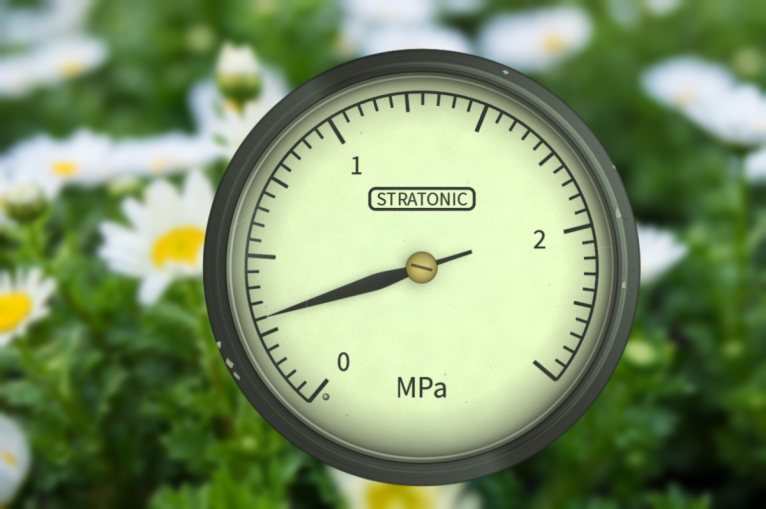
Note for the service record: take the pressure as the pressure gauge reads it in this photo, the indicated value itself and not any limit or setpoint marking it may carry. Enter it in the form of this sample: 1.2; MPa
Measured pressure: 0.3; MPa
